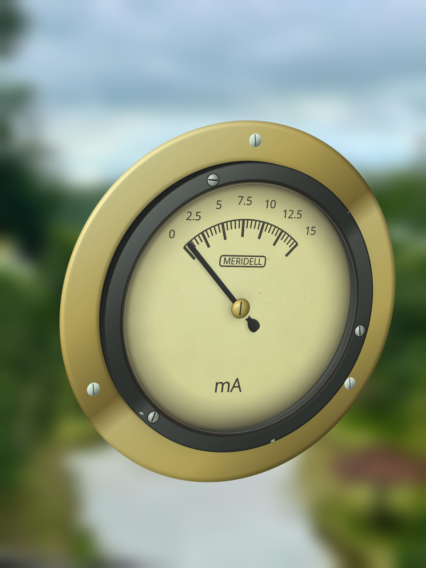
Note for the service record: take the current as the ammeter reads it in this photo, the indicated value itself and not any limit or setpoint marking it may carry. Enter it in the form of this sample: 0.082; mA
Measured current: 0.5; mA
